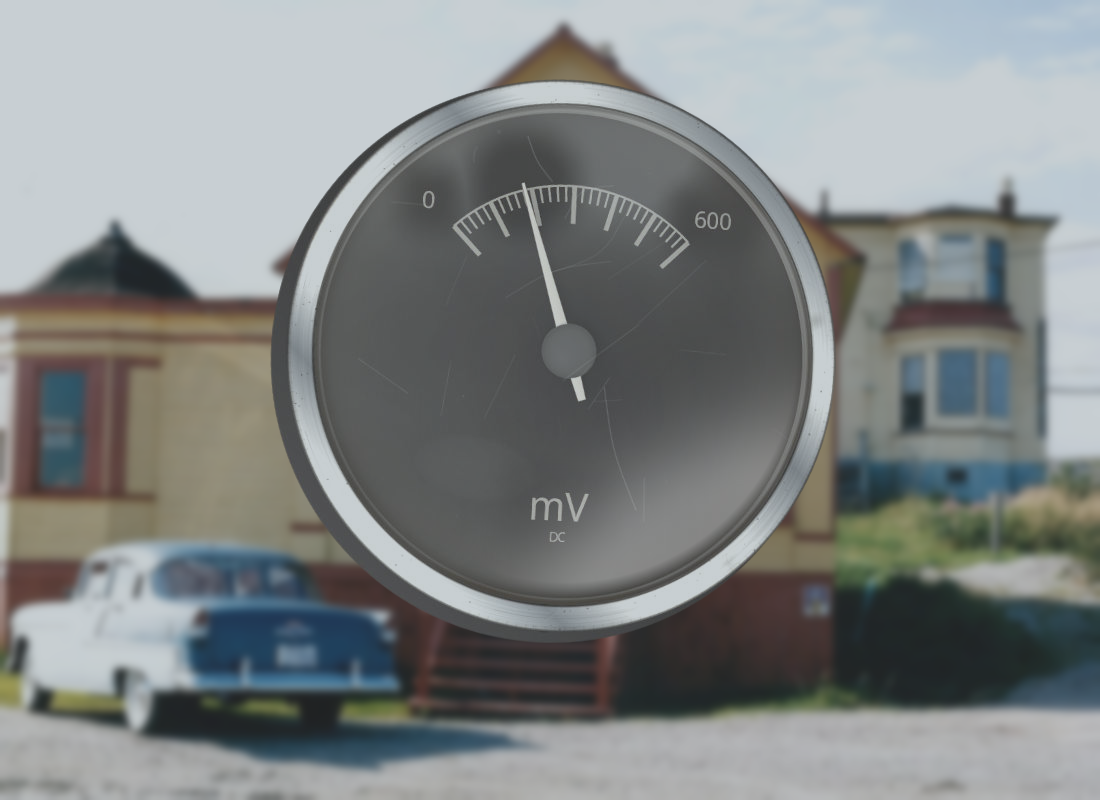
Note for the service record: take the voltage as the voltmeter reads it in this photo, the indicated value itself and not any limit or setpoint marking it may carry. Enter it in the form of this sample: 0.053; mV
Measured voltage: 180; mV
